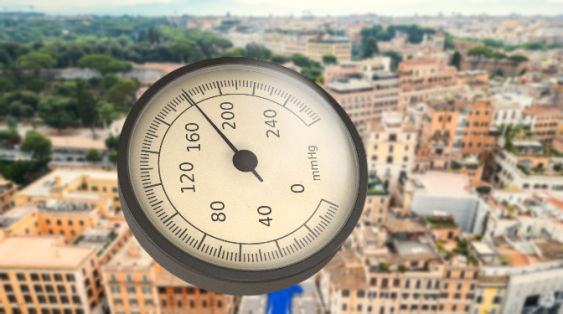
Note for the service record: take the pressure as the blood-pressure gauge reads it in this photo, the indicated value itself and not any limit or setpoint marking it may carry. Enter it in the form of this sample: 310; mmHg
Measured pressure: 180; mmHg
